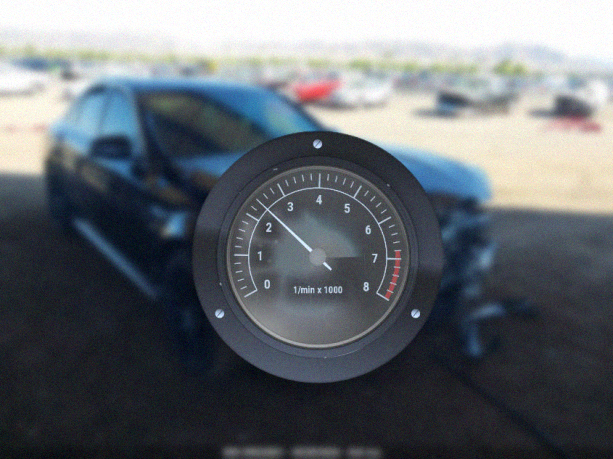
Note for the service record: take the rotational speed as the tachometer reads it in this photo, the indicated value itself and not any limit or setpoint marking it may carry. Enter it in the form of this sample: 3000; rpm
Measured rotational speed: 2400; rpm
